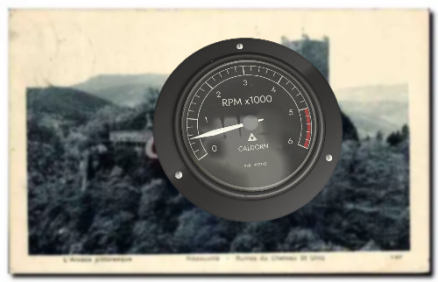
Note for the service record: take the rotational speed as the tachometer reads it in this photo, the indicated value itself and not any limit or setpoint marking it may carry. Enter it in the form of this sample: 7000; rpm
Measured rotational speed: 500; rpm
